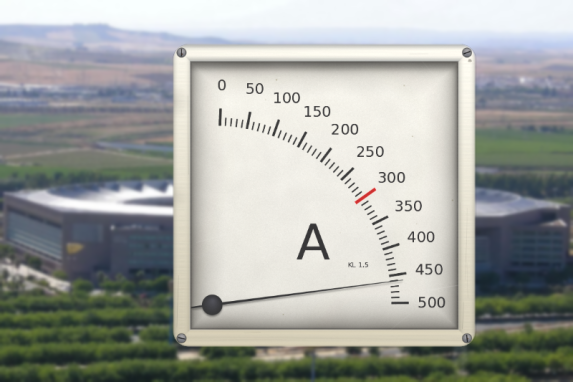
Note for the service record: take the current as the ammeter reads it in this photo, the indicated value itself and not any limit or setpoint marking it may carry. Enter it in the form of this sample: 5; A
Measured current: 460; A
